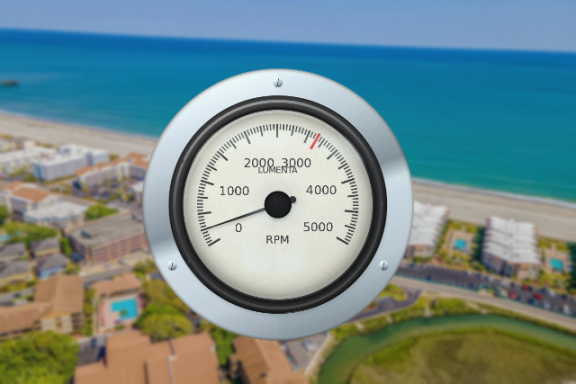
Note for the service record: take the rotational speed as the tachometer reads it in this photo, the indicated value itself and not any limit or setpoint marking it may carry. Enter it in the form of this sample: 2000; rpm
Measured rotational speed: 250; rpm
